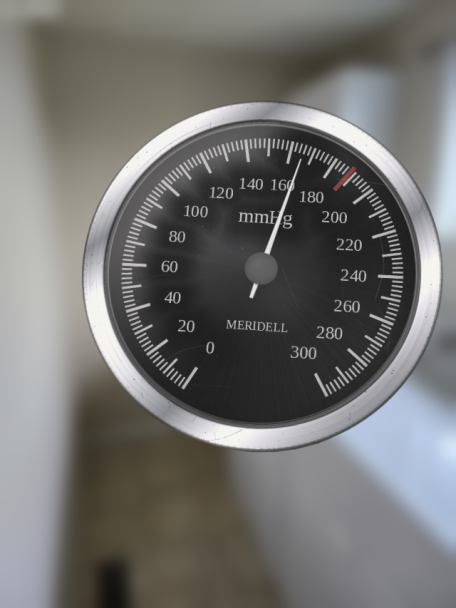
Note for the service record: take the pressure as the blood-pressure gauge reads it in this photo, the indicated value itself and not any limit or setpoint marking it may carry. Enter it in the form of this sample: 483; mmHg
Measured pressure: 166; mmHg
